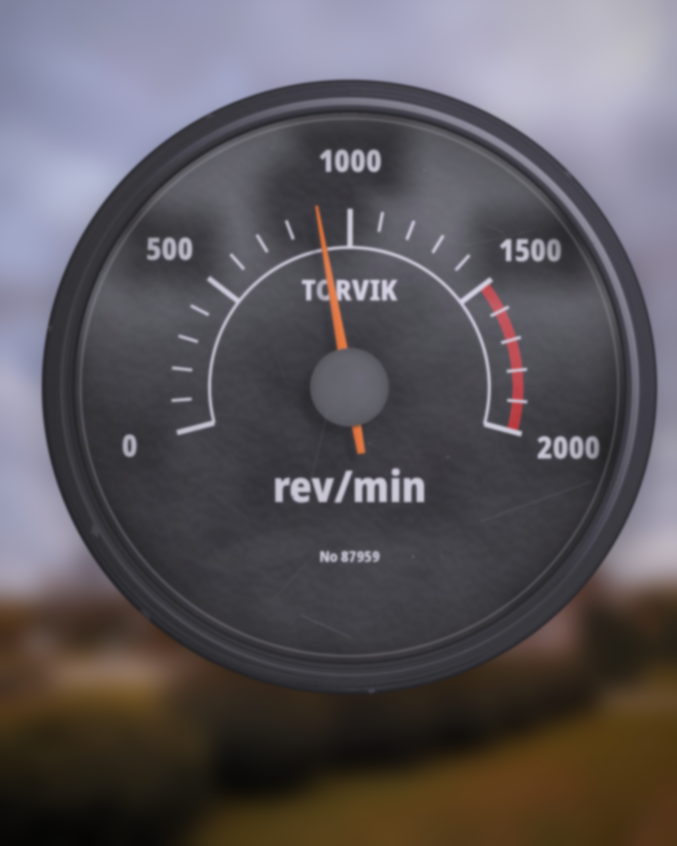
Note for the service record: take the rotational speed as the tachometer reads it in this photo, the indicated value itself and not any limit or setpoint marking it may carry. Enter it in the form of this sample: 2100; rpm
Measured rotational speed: 900; rpm
